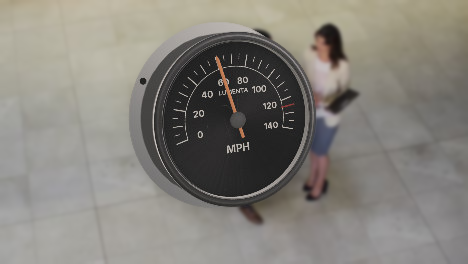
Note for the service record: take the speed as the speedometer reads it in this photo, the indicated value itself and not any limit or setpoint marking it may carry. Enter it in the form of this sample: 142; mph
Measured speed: 60; mph
